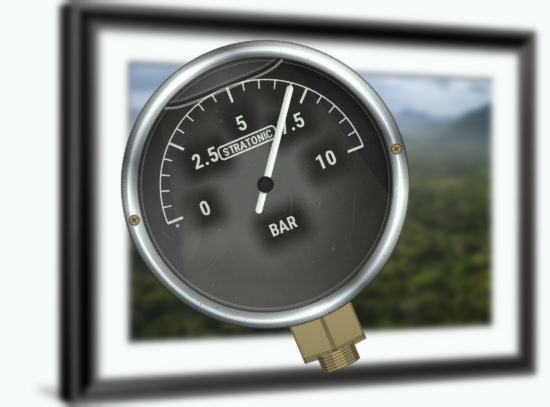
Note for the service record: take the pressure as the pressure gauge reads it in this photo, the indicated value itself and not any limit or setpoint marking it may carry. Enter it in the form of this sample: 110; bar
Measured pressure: 7; bar
